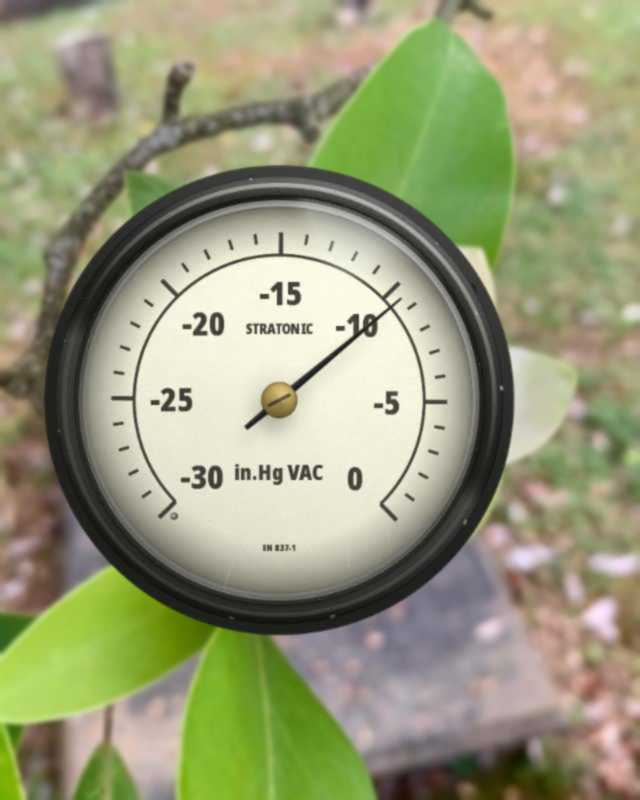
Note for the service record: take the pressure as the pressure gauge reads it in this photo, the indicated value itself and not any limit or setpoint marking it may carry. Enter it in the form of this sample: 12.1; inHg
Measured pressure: -9.5; inHg
